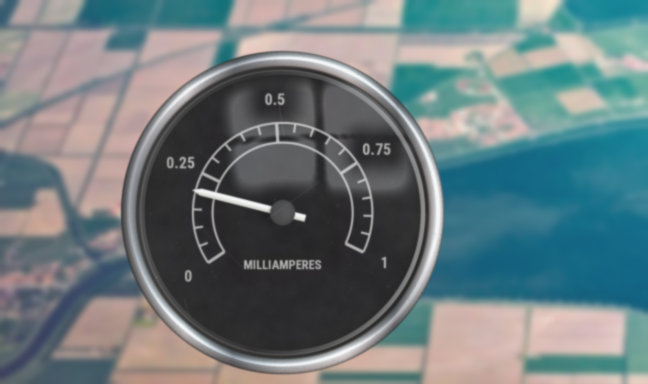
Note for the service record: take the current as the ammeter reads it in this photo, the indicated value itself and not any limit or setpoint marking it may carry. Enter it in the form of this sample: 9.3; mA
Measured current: 0.2; mA
